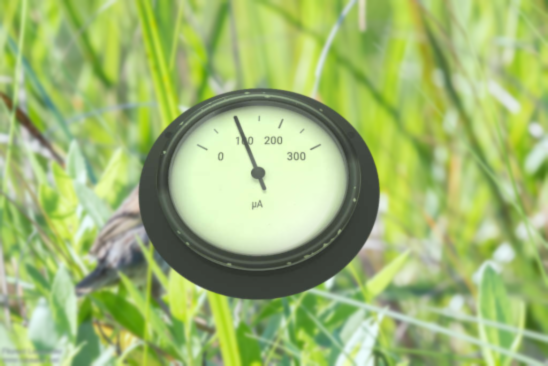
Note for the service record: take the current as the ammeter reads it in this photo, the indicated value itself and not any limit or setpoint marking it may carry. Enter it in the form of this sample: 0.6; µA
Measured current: 100; µA
